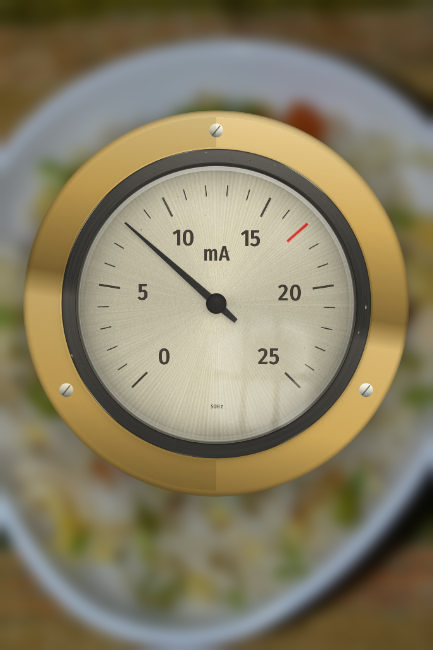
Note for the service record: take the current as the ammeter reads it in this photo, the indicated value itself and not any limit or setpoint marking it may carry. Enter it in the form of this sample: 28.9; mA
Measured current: 8; mA
